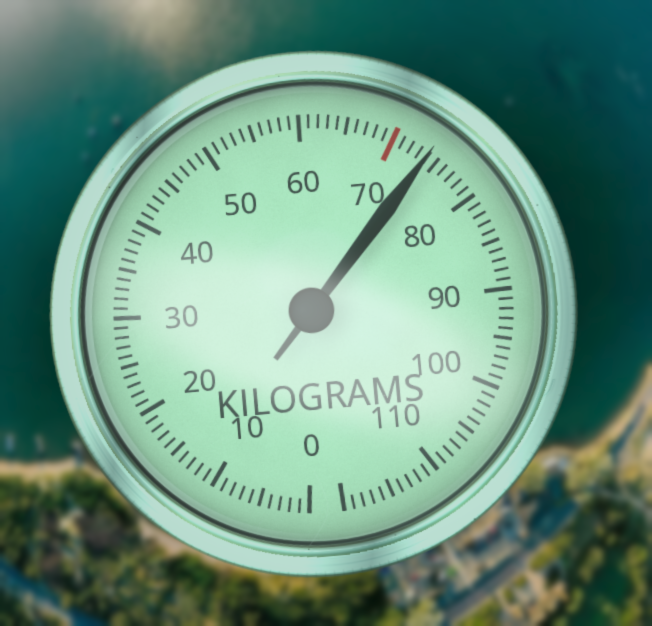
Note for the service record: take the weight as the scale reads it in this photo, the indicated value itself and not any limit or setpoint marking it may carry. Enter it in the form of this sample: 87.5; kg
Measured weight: 74; kg
